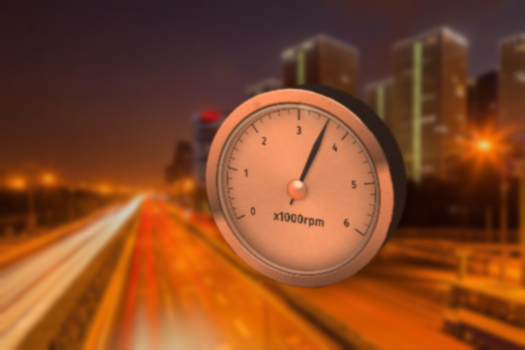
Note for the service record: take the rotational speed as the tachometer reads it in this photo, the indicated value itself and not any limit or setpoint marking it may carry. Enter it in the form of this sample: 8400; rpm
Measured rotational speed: 3600; rpm
